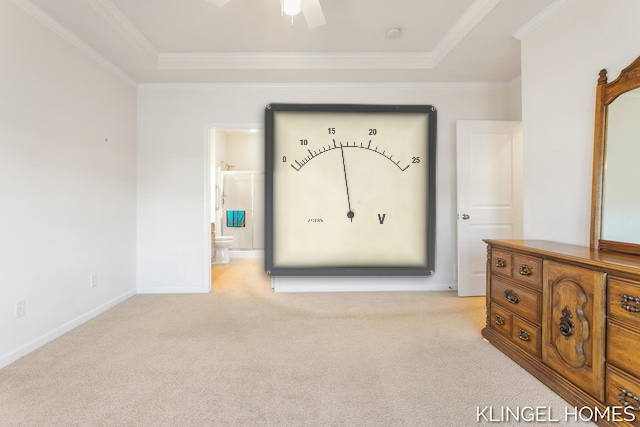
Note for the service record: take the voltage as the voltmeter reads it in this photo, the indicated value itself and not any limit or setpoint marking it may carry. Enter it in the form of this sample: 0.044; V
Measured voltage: 16; V
